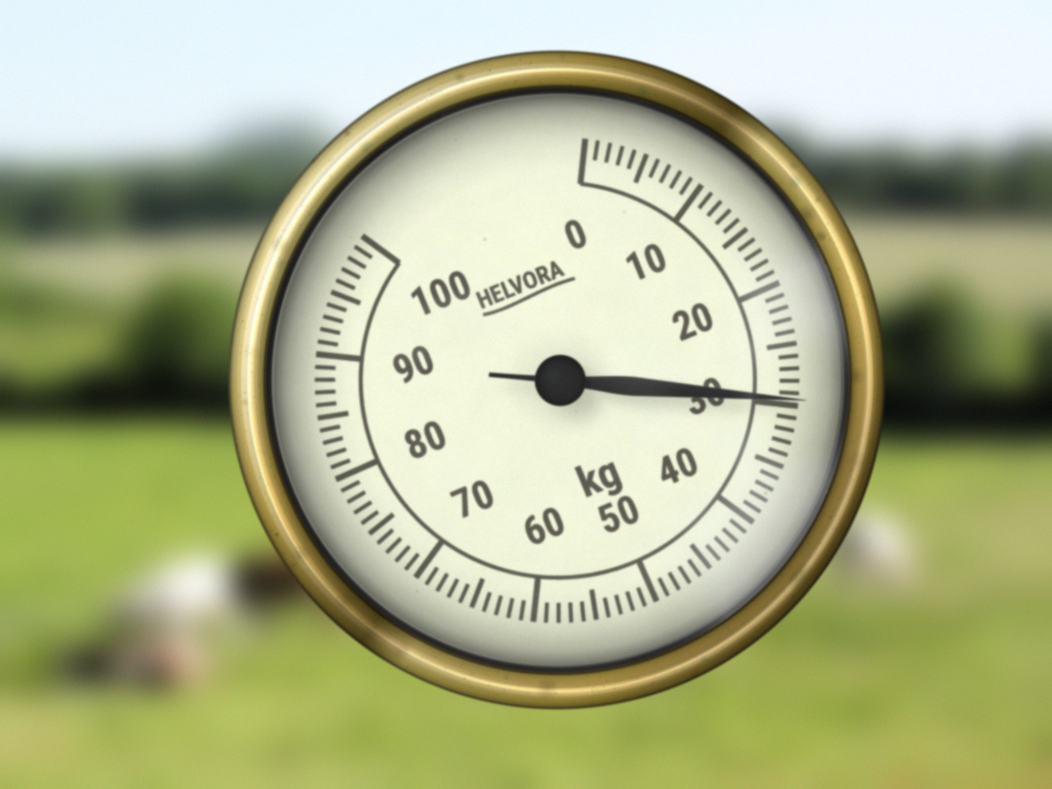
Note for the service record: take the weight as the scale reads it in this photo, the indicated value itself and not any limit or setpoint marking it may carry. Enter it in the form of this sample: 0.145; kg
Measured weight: 29.5; kg
